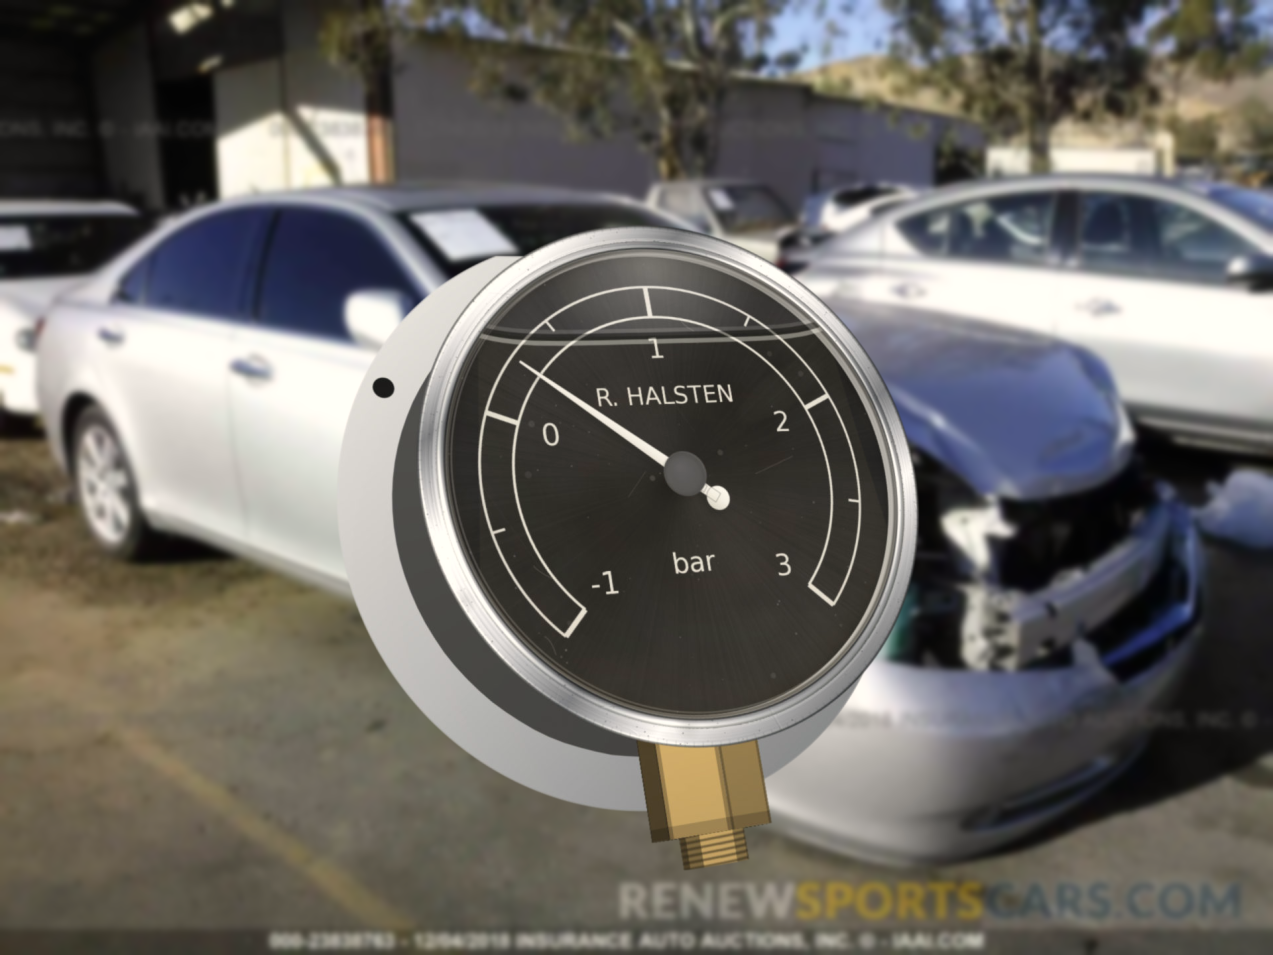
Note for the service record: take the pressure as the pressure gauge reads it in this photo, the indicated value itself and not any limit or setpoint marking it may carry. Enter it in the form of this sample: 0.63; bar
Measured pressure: 0.25; bar
